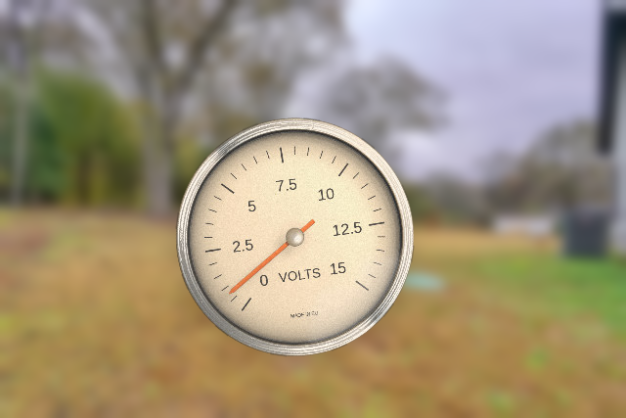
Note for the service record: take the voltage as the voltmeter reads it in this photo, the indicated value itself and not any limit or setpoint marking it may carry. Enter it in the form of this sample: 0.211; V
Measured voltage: 0.75; V
